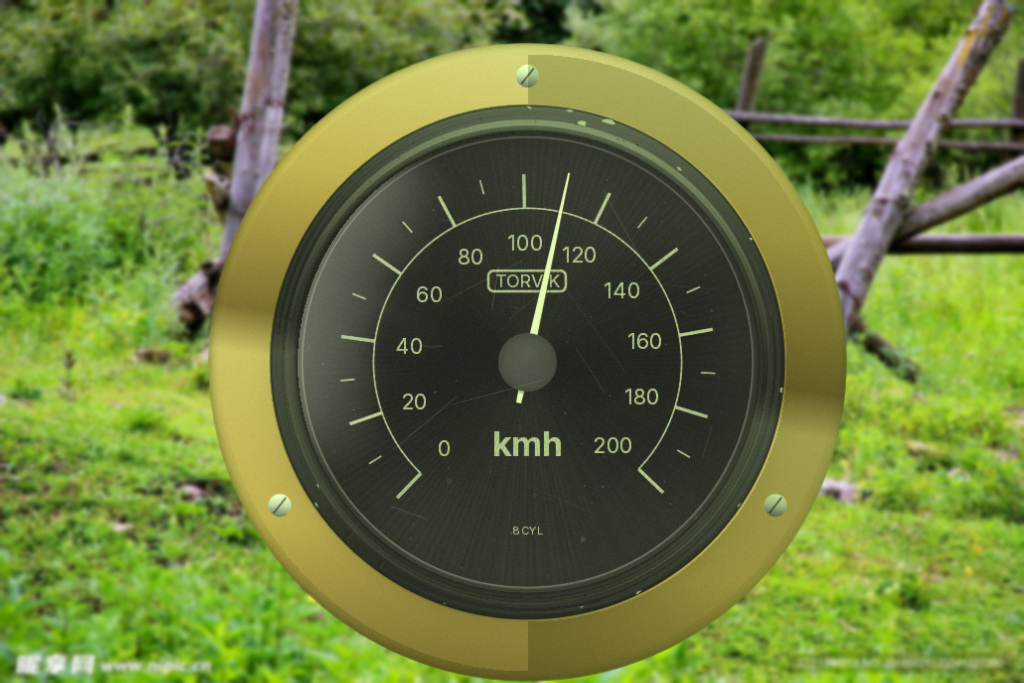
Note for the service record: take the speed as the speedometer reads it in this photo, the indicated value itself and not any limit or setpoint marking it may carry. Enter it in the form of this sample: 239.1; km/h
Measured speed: 110; km/h
